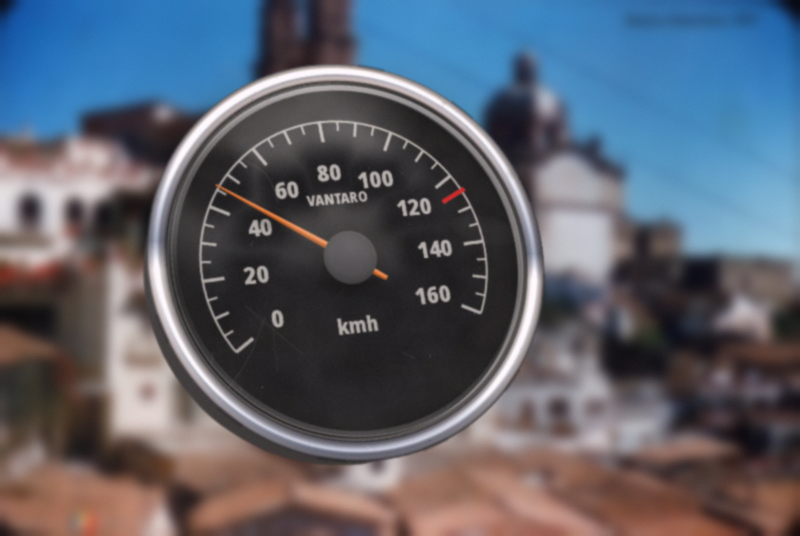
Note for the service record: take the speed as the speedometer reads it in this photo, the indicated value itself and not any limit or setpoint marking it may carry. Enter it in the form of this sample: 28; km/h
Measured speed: 45; km/h
